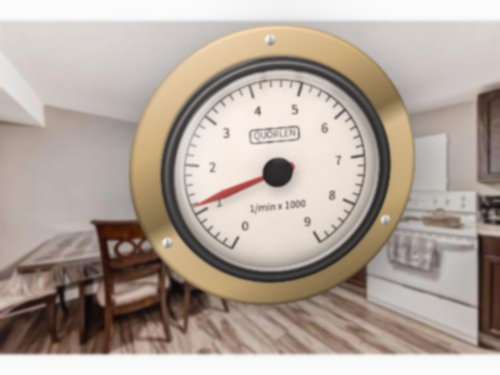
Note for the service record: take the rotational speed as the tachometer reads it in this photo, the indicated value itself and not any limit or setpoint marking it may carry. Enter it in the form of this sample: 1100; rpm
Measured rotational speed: 1200; rpm
